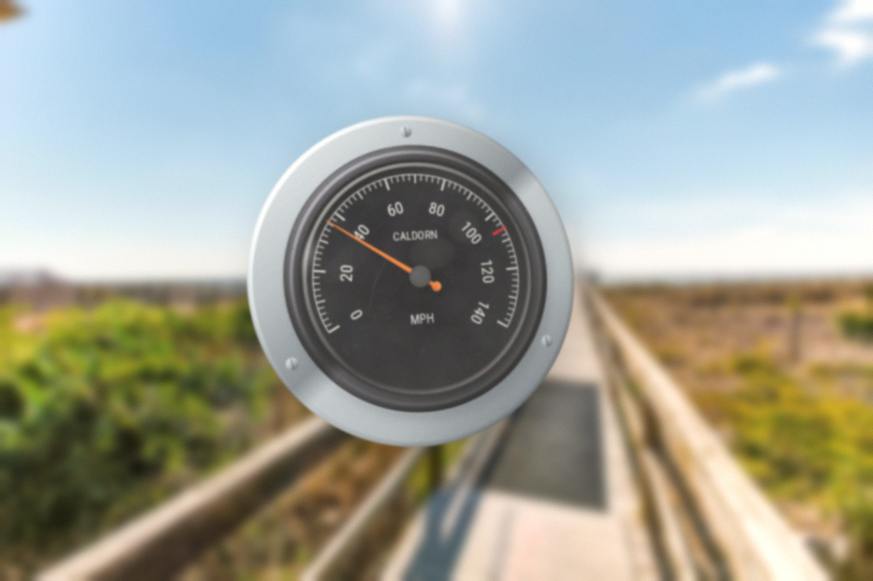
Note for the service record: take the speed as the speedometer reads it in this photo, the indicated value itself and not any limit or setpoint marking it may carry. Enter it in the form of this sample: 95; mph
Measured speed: 36; mph
